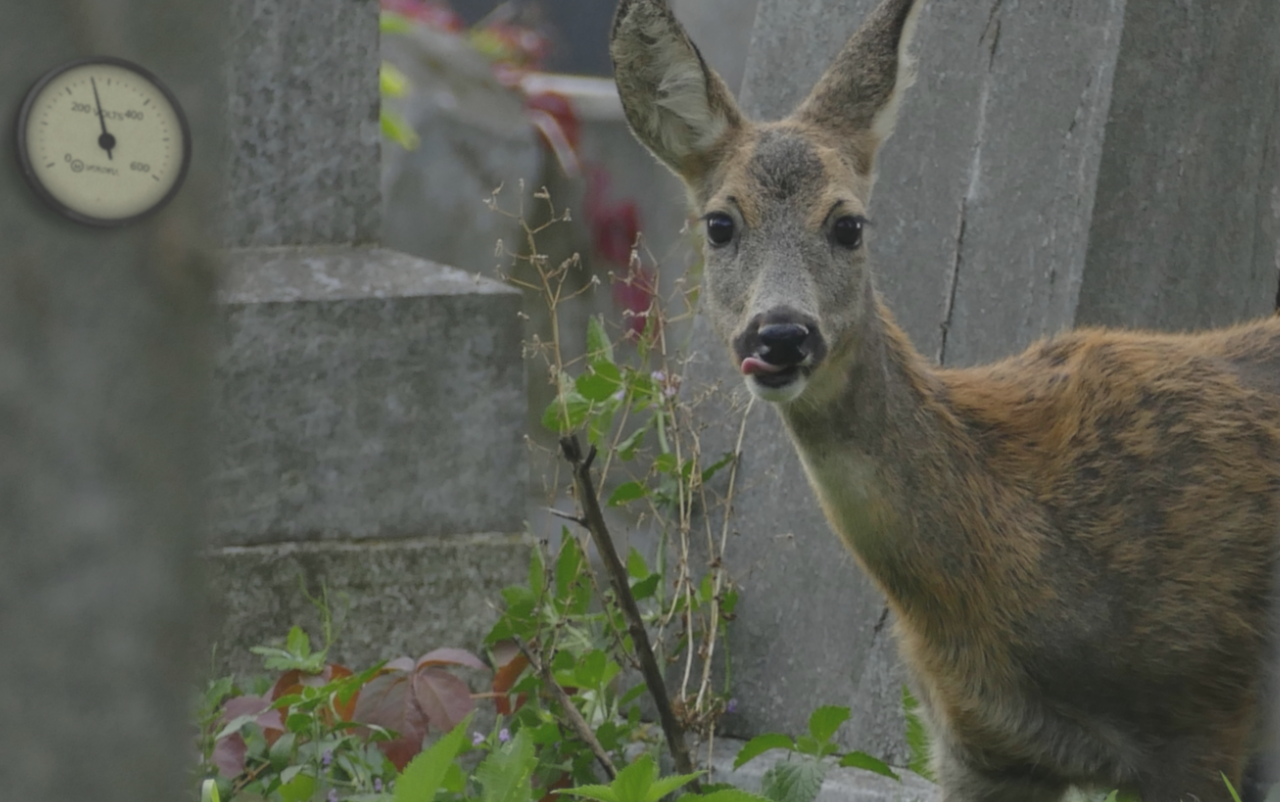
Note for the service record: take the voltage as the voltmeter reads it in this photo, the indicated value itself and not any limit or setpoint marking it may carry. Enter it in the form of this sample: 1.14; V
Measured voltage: 260; V
